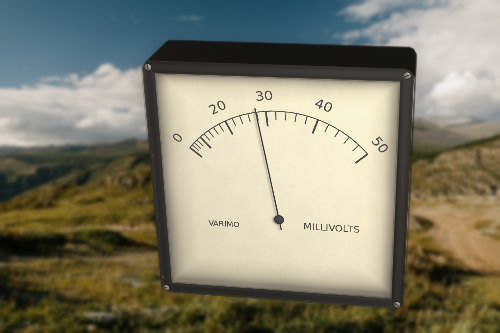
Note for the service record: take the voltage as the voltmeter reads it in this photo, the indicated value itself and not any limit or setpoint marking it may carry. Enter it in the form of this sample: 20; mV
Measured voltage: 28; mV
